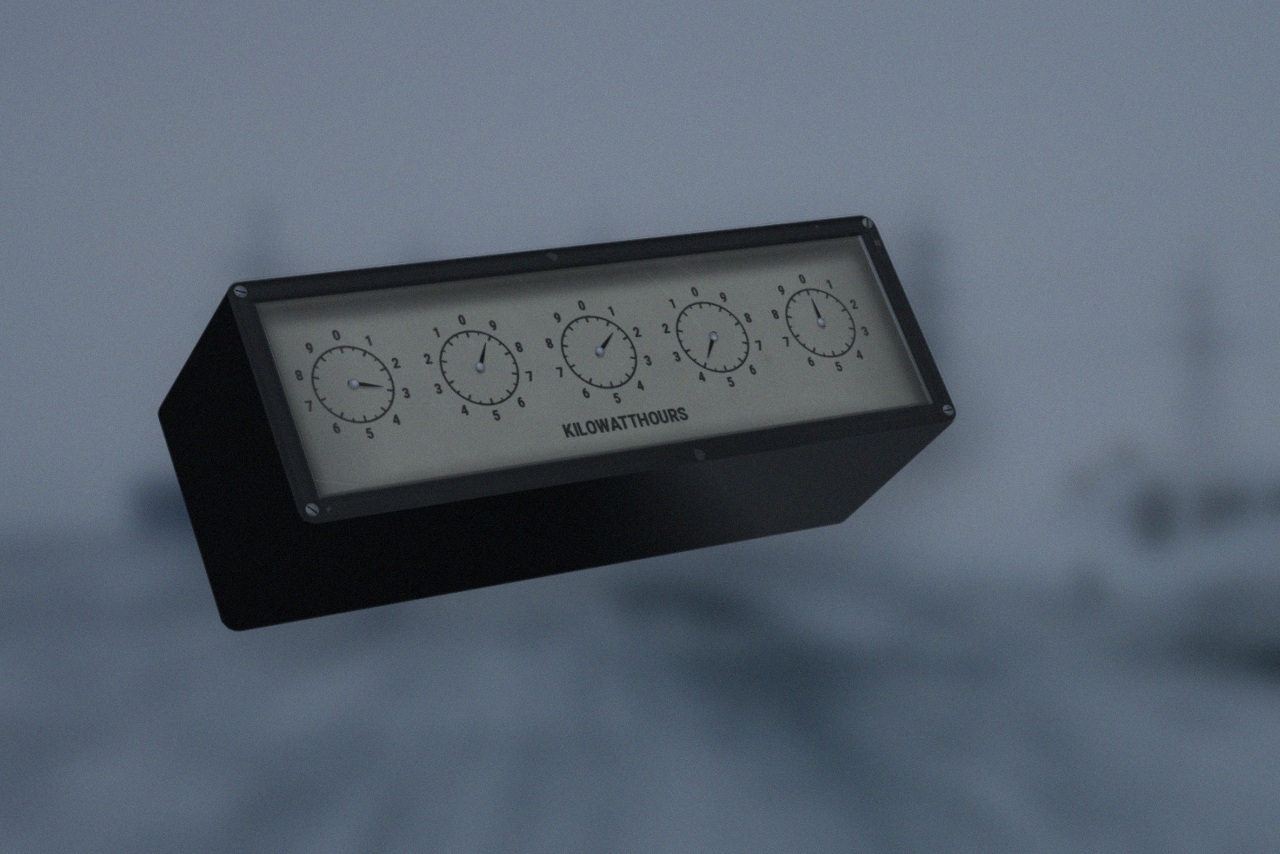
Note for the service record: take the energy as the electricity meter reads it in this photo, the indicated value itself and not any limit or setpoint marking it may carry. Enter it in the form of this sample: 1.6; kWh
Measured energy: 29140; kWh
